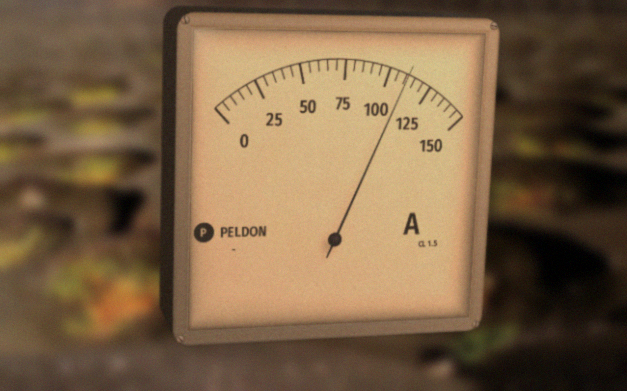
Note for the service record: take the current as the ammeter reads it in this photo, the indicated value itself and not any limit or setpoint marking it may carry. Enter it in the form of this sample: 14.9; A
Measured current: 110; A
